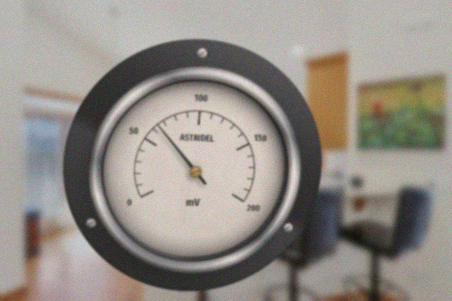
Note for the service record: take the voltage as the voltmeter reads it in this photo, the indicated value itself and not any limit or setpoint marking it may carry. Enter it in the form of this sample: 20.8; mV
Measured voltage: 65; mV
